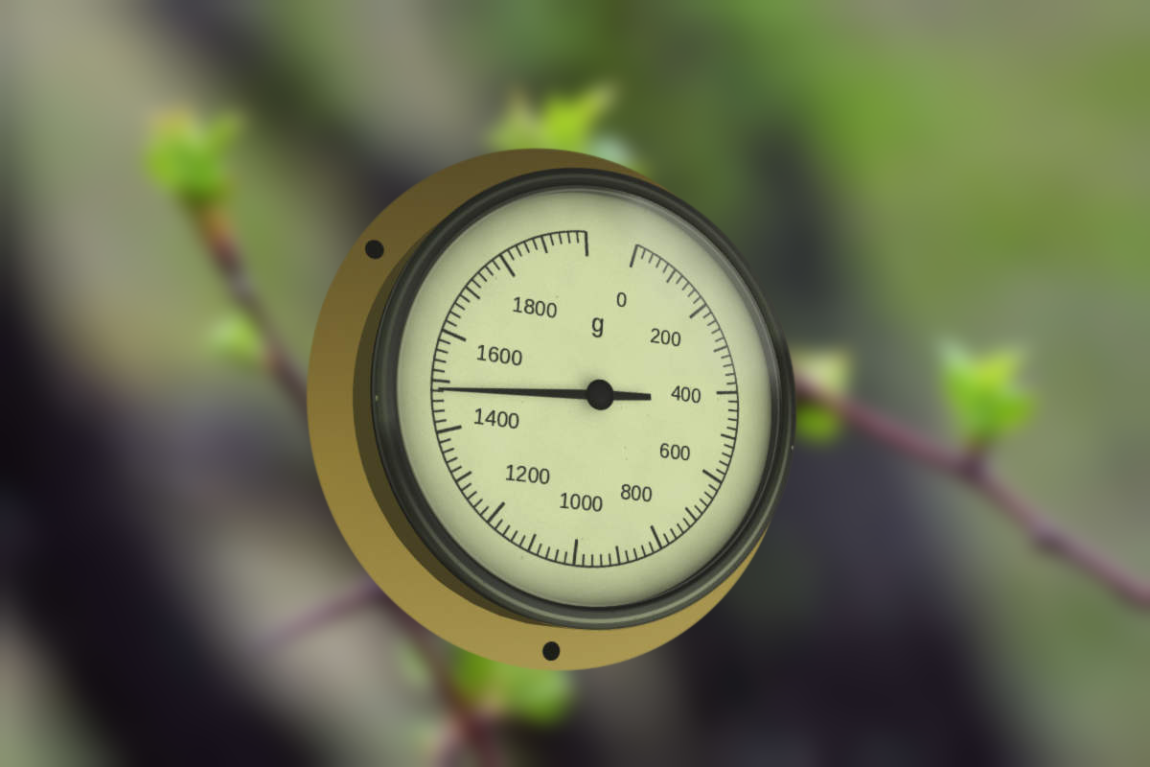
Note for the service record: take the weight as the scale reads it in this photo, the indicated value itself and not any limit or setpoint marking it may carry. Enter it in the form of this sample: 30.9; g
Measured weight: 1480; g
